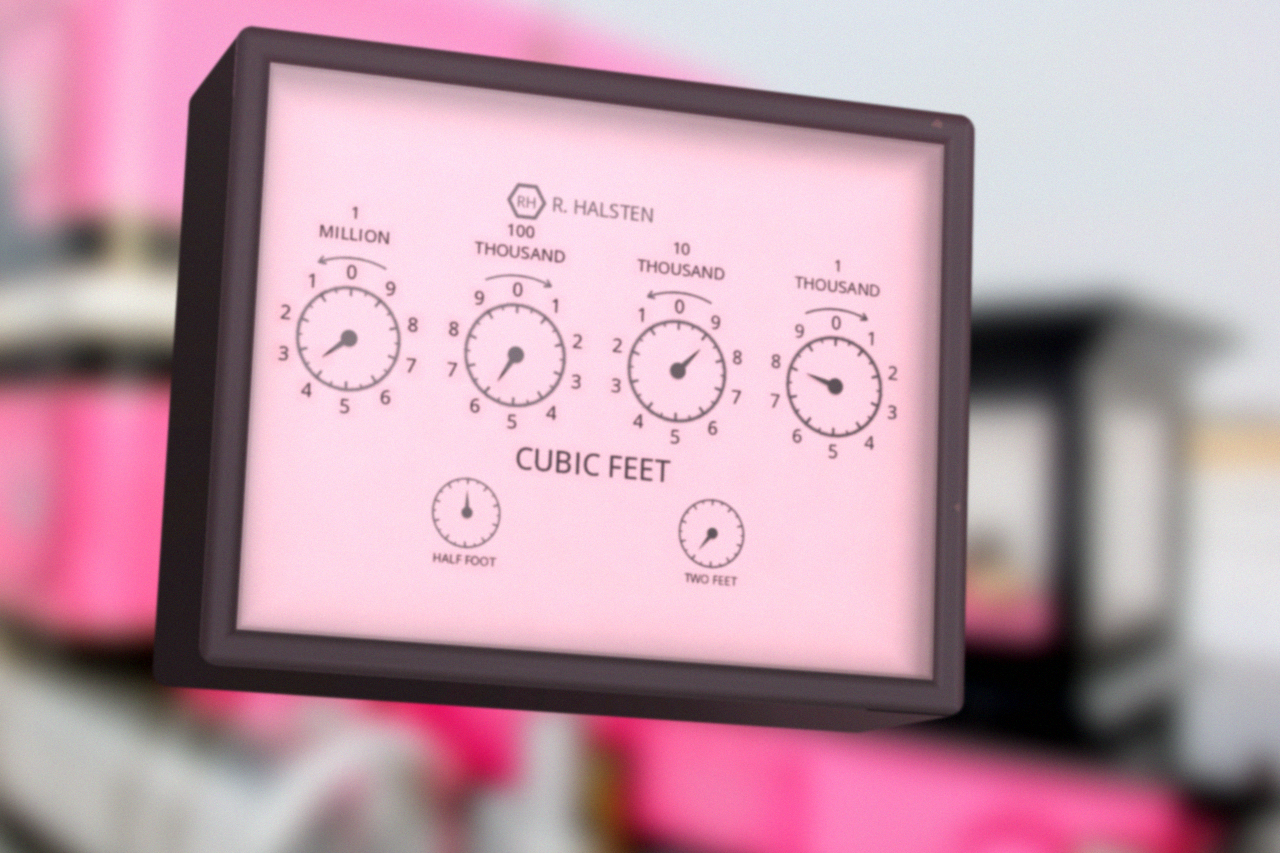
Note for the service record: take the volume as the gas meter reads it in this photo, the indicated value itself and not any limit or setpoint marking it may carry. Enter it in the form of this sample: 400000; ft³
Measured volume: 358800; ft³
